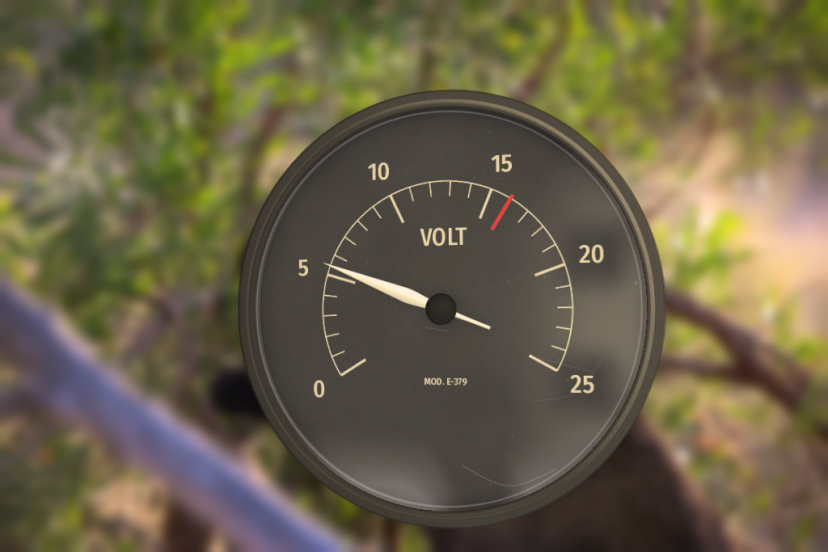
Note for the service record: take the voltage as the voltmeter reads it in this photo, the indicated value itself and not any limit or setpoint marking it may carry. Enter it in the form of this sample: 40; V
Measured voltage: 5.5; V
